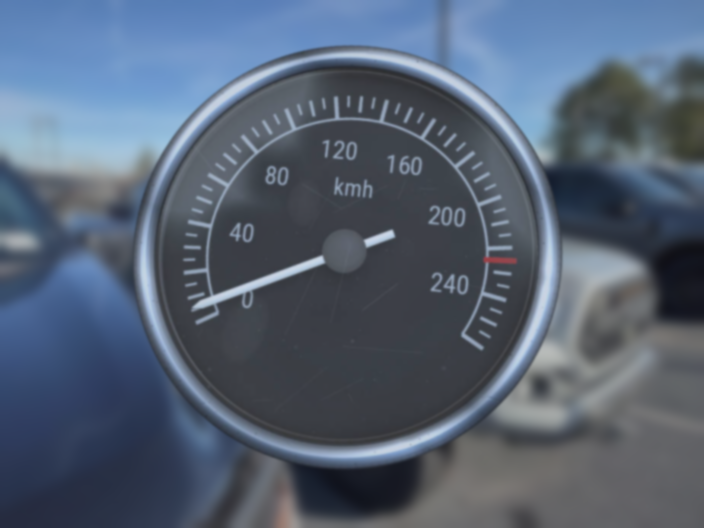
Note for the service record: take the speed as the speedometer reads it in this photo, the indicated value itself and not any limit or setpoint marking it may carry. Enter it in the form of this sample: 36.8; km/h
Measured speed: 5; km/h
